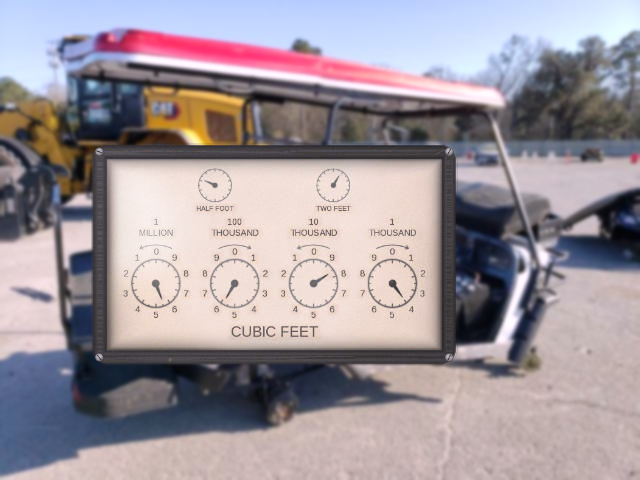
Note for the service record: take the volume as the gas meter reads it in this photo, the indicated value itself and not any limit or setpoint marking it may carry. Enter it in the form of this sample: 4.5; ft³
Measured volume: 558400; ft³
